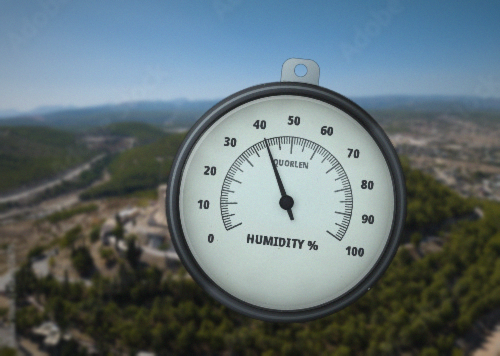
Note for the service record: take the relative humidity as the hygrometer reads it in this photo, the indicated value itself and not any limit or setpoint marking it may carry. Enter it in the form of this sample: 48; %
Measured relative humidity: 40; %
